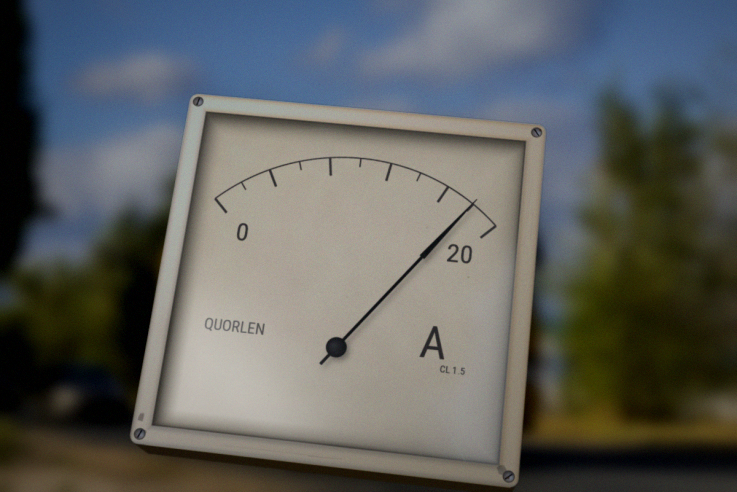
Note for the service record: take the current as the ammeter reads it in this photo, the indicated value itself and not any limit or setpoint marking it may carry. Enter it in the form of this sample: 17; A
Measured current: 18; A
